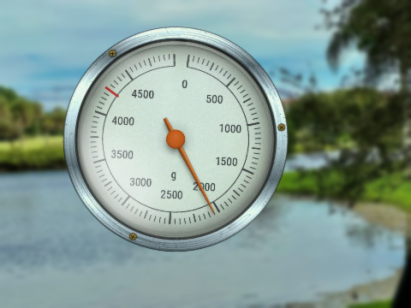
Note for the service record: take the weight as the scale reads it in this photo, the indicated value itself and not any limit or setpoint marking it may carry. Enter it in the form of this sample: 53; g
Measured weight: 2050; g
